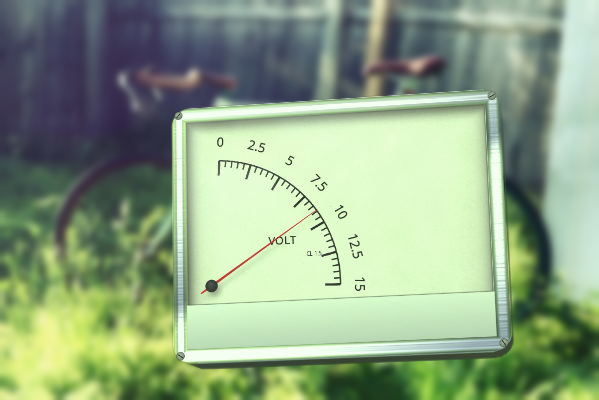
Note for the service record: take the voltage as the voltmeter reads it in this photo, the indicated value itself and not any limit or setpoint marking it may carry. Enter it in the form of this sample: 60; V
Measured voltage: 9; V
